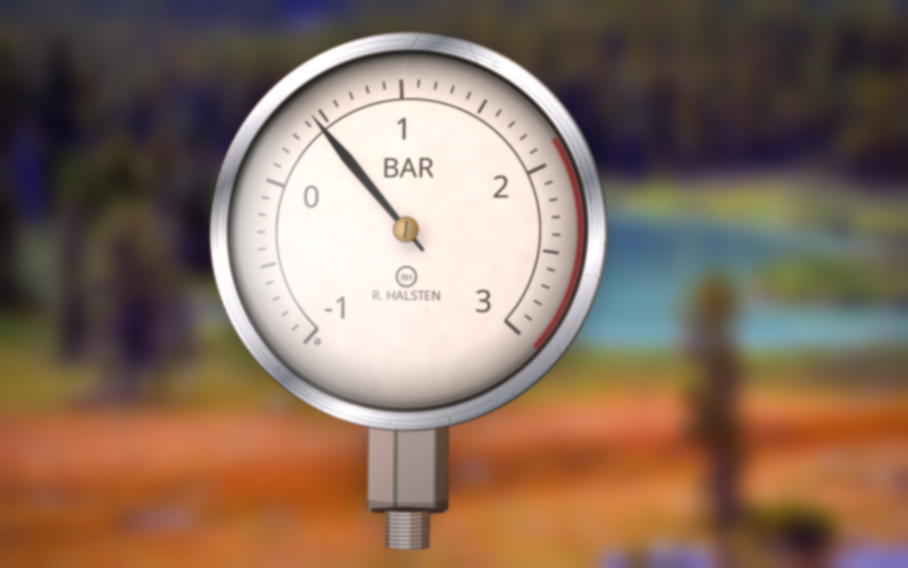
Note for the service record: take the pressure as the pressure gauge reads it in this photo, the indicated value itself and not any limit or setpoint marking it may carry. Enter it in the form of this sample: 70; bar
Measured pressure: 0.45; bar
